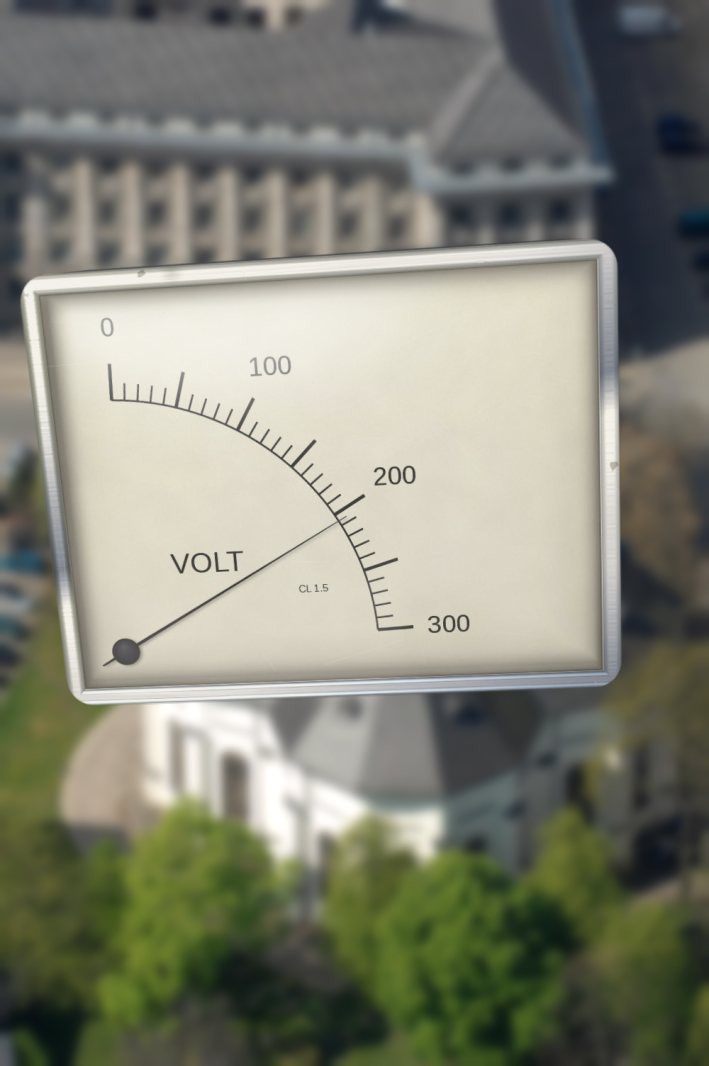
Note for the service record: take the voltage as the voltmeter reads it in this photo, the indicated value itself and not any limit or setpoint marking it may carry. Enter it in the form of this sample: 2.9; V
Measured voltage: 205; V
